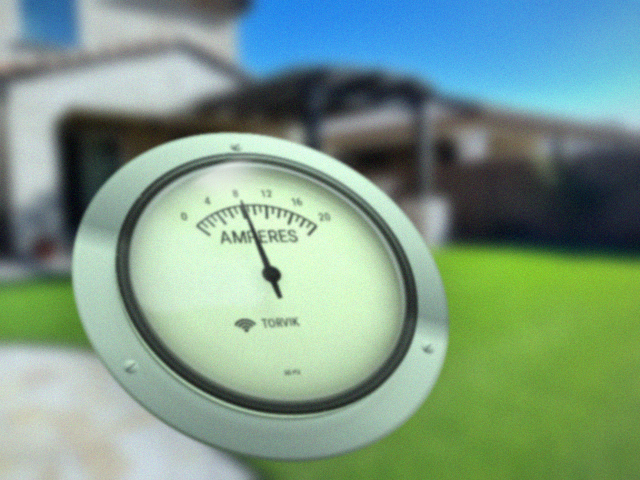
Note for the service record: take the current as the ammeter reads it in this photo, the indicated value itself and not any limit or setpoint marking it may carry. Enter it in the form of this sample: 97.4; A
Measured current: 8; A
